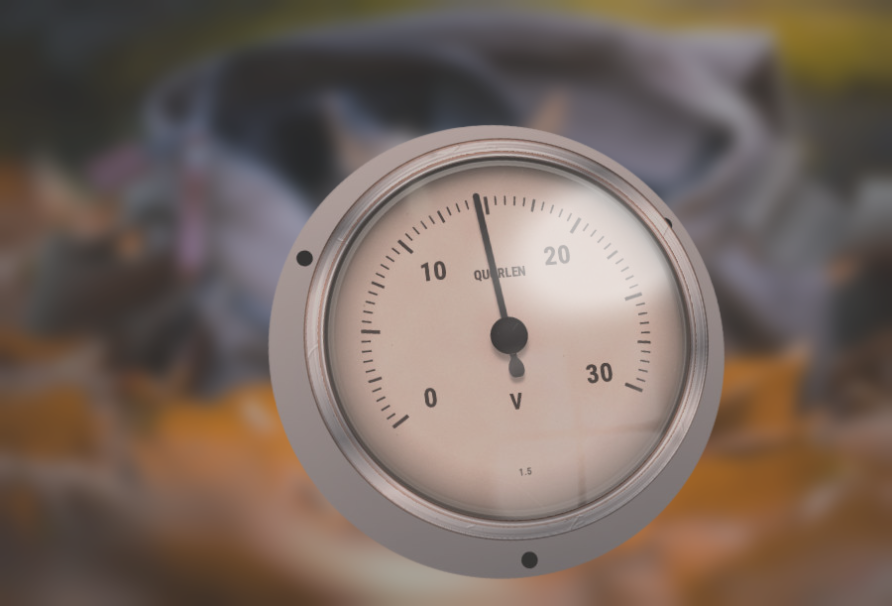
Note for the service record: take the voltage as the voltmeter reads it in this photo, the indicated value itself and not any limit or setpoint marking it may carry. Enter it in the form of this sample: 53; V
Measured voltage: 14.5; V
